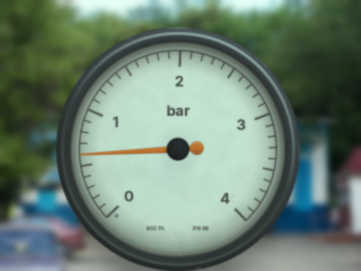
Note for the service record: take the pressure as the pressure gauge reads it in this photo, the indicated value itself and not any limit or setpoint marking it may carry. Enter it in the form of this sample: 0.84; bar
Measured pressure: 0.6; bar
